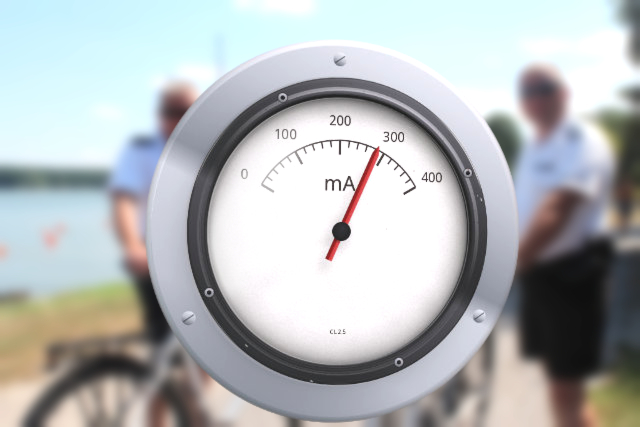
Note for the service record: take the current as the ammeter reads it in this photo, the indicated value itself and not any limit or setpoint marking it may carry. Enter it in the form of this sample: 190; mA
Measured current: 280; mA
